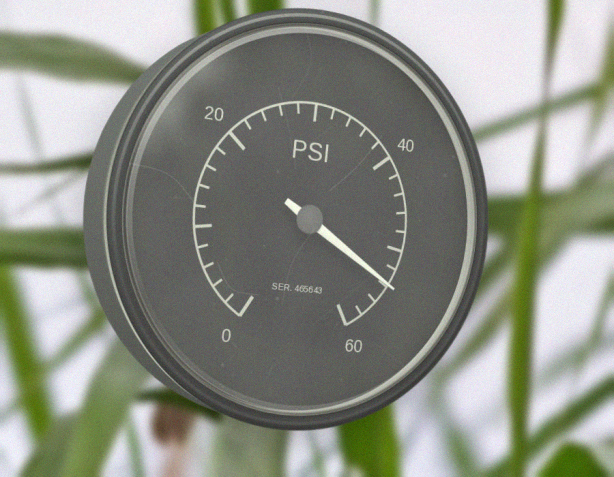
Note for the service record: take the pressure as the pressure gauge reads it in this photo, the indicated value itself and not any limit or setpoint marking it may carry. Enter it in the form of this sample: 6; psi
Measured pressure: 54; psi
